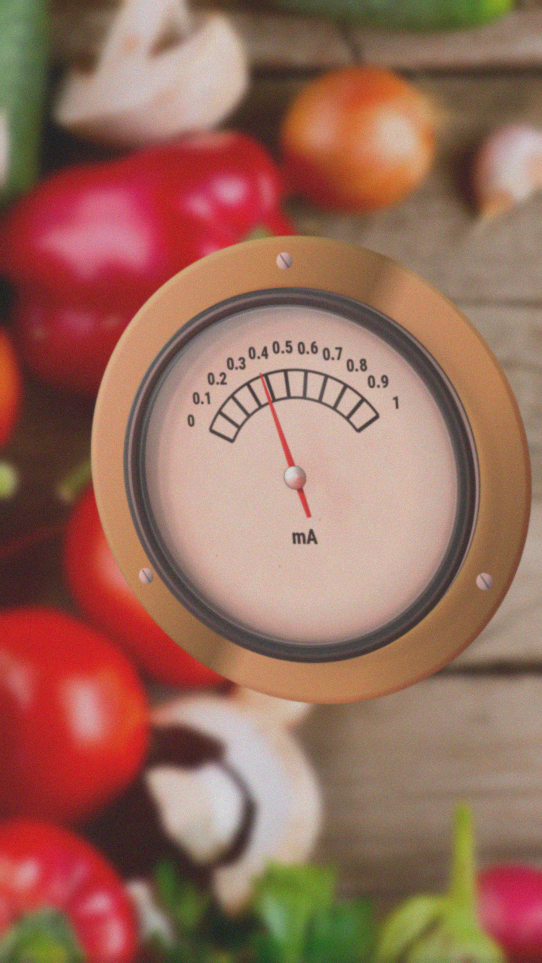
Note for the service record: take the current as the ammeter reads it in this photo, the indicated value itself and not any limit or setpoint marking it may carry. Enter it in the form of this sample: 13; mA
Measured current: 0.4; mA
